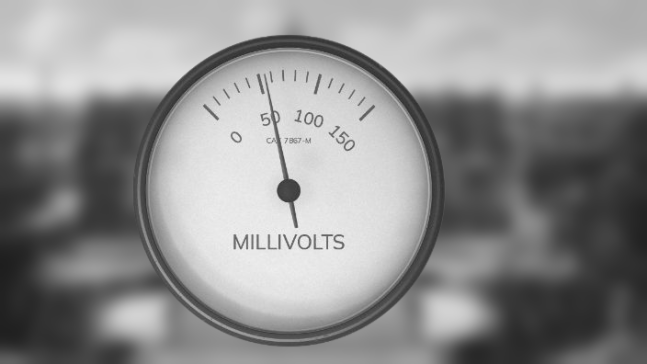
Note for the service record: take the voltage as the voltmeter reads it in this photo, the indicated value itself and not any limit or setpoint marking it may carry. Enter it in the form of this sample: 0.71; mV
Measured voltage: 55; mV
